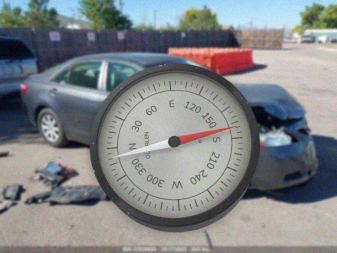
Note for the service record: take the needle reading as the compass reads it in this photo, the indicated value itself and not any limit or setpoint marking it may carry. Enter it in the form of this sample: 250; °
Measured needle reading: 170; °
